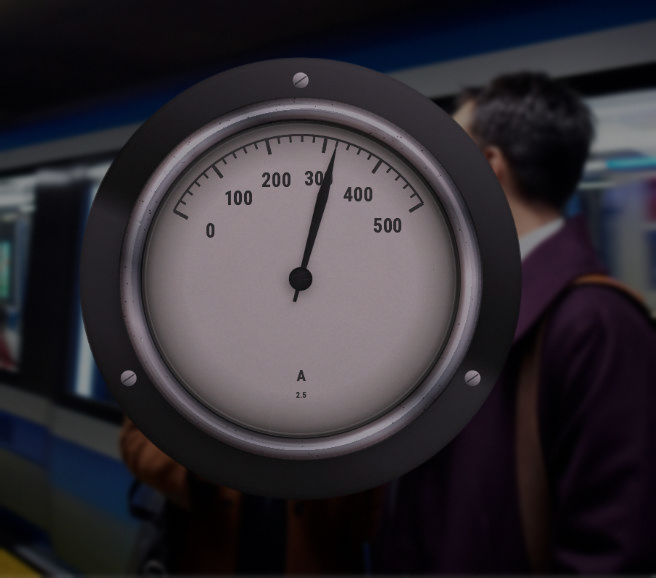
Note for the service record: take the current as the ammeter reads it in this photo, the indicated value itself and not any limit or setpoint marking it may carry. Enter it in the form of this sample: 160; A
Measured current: 320; A
